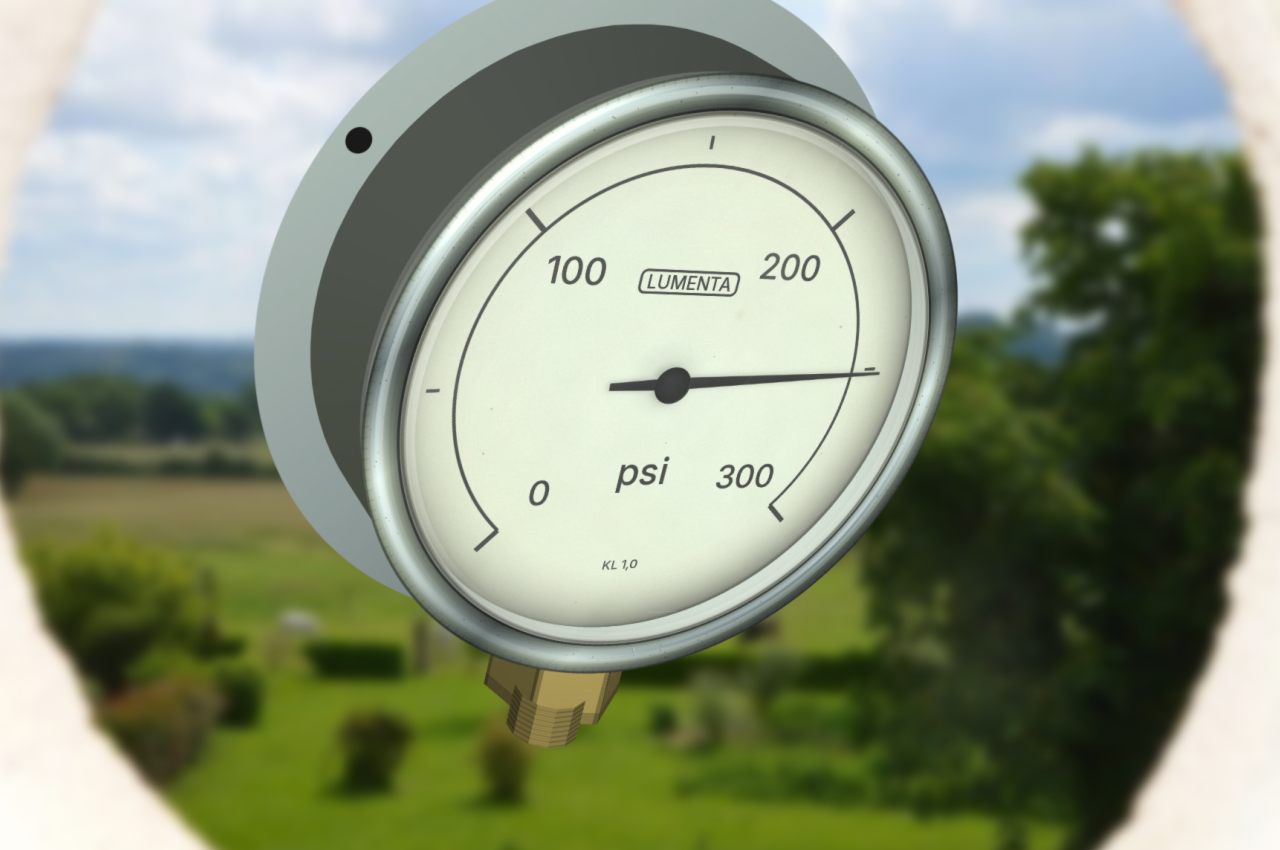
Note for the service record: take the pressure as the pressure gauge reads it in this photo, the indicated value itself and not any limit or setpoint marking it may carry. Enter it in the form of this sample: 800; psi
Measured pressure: 250; psi
